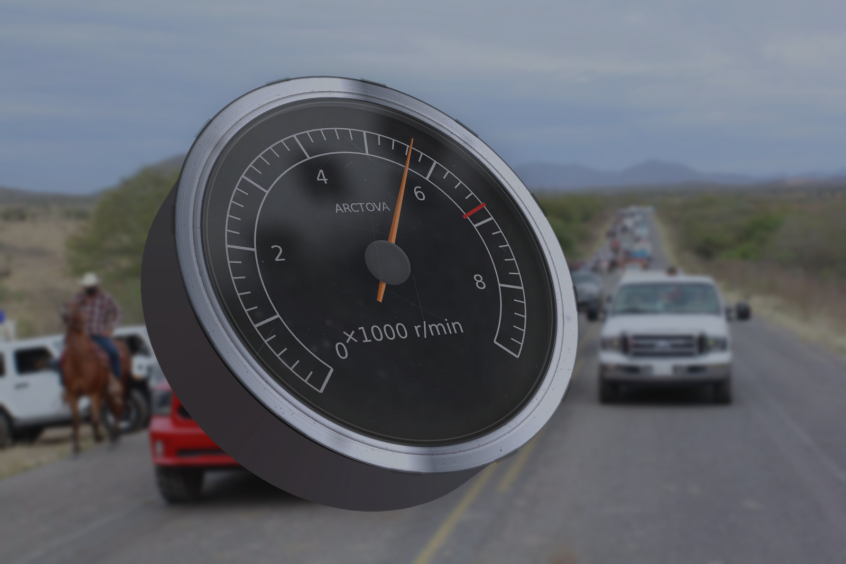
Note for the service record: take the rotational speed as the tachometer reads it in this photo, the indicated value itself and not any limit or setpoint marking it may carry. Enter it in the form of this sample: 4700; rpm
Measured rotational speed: 5600; rpm
